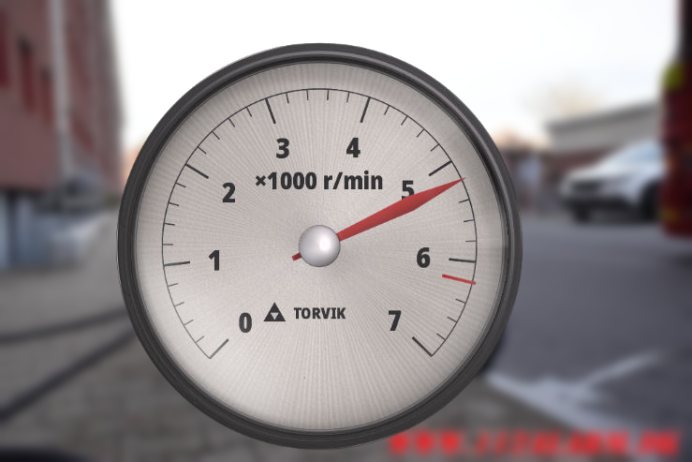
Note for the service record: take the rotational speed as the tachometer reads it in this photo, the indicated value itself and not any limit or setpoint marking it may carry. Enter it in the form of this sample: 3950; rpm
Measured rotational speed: 5200; rpm
